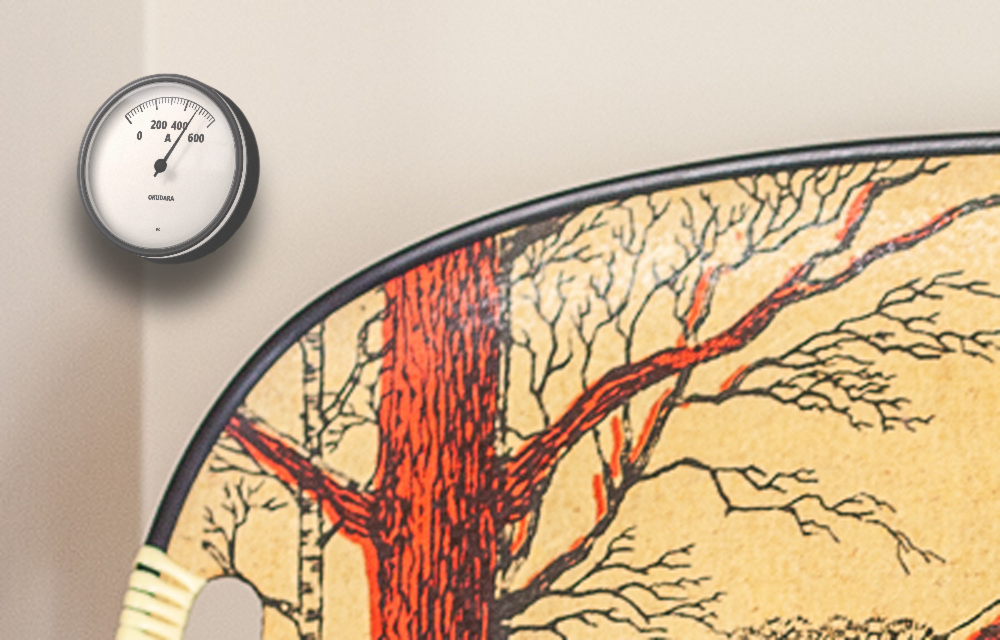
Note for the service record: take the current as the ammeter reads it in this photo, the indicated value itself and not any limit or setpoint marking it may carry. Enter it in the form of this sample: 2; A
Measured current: 500; A
